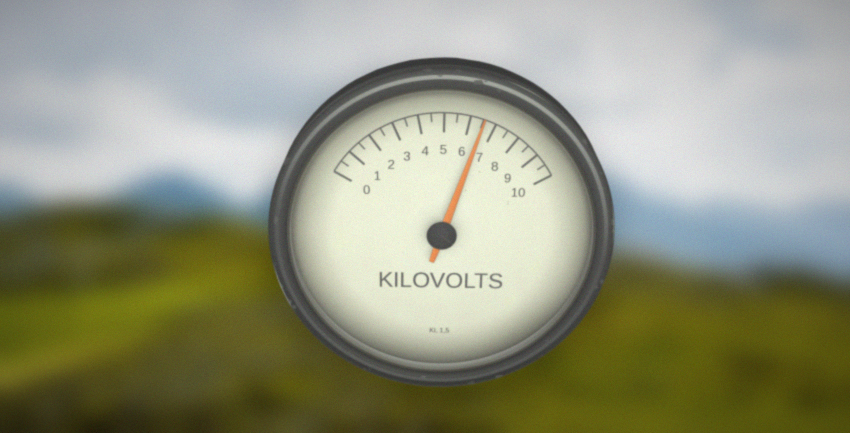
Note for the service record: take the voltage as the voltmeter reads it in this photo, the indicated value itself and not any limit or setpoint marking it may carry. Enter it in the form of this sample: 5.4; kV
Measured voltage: 6.5; kV
